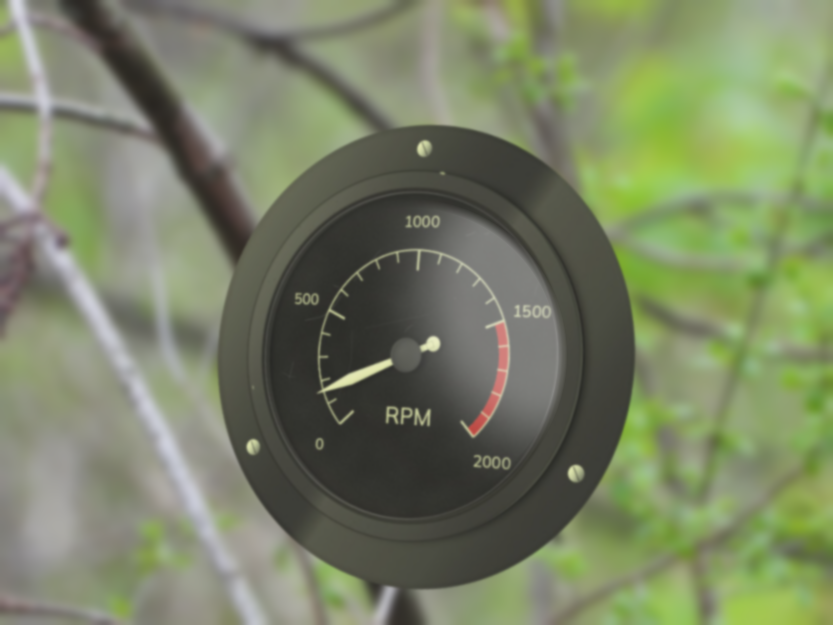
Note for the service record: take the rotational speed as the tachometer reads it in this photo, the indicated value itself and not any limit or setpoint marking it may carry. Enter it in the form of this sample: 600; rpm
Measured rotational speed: 150; rpm
